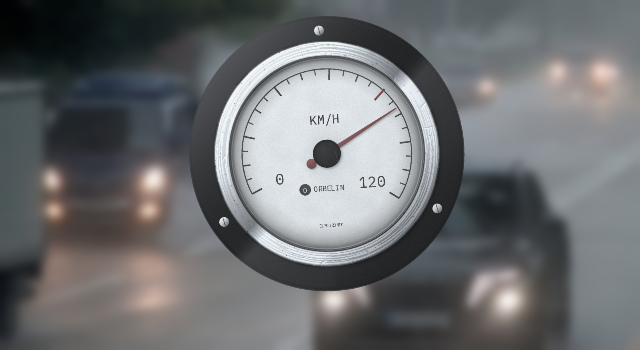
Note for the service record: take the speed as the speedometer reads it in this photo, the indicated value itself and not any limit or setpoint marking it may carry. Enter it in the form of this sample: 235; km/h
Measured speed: 87.5; km/h
